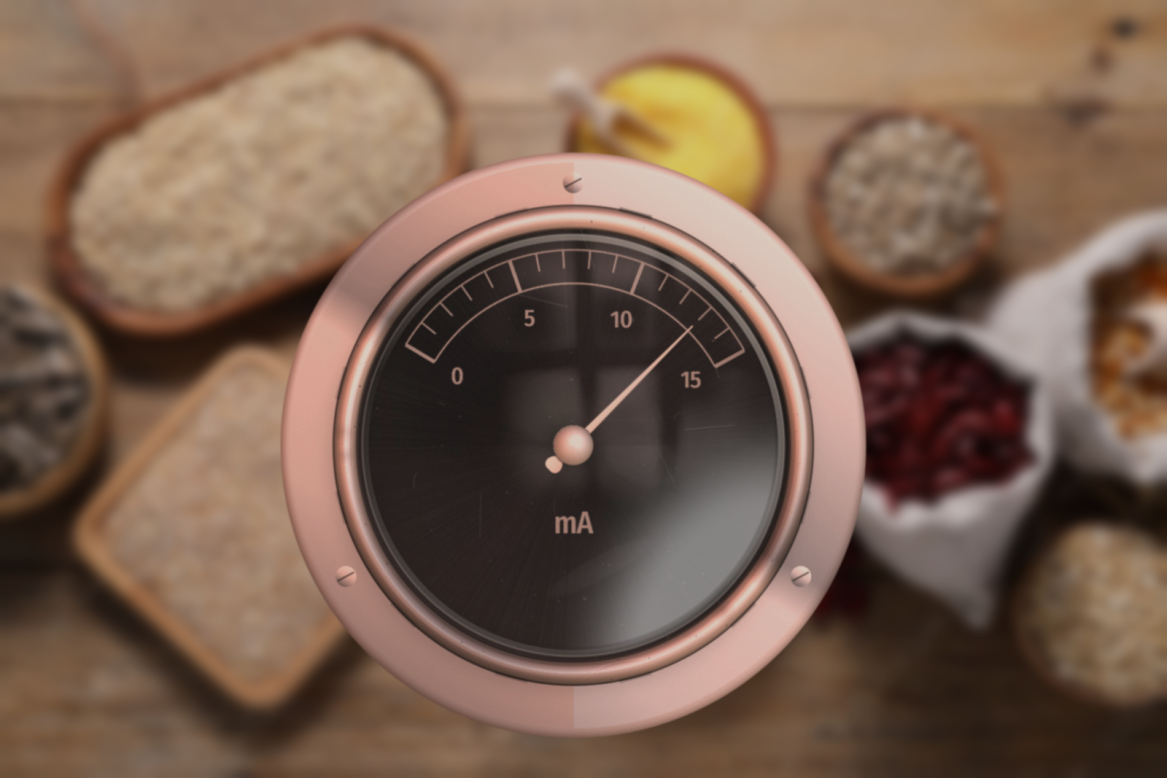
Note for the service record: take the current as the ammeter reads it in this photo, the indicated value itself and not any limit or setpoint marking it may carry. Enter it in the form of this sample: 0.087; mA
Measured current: 13; mA
